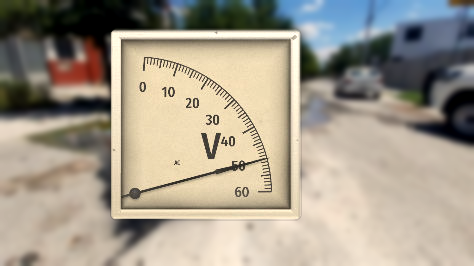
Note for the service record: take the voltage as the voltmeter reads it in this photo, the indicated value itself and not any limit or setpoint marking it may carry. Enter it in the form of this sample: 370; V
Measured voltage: 50; V
